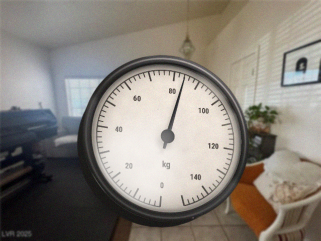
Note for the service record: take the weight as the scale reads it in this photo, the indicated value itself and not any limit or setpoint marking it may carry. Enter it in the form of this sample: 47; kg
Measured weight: 84; kg
